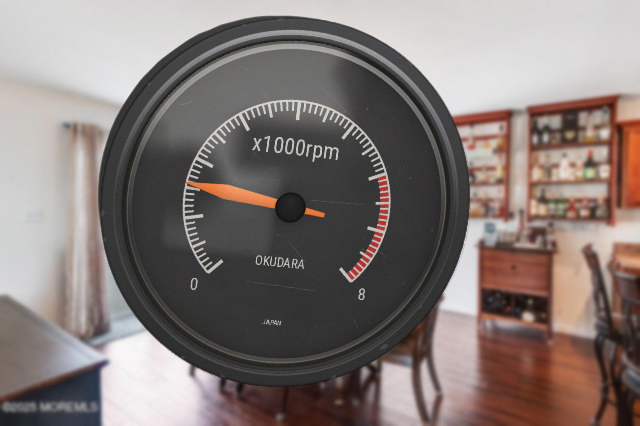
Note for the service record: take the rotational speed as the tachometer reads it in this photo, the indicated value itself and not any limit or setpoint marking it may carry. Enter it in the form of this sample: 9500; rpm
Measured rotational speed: 1600; rpm
